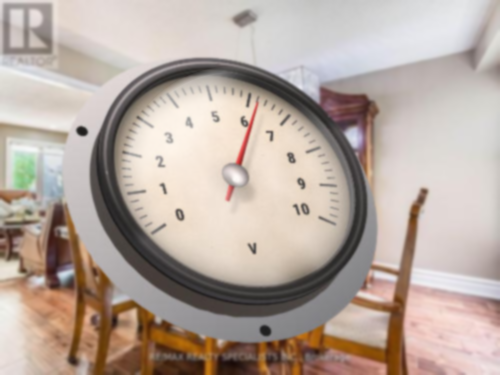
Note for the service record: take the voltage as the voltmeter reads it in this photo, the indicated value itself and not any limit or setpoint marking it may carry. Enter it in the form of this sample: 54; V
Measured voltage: 6.2; V
